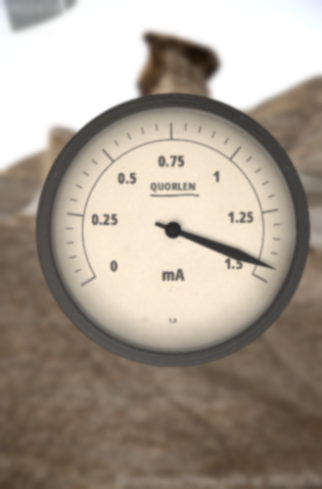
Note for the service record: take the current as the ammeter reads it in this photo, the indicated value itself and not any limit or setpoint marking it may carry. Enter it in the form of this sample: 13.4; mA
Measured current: 1.45; mA
